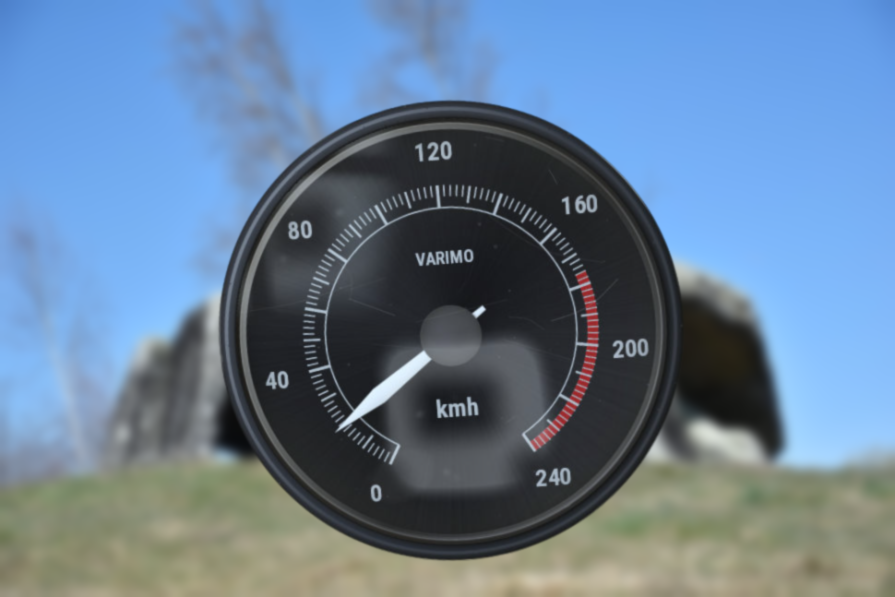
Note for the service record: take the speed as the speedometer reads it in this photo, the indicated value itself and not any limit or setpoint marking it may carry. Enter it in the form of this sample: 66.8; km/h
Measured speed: 20; km/h
